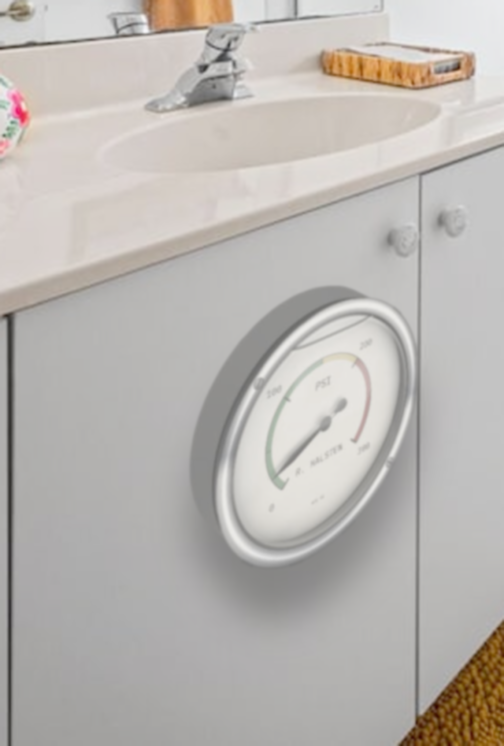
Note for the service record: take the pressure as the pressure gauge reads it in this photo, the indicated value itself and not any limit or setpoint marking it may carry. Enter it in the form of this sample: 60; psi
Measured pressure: 25; psi
